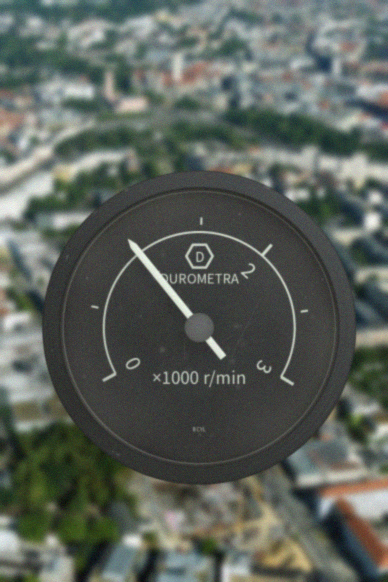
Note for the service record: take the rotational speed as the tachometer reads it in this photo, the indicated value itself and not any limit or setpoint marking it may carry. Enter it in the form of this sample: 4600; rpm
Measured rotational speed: 1000; rpm
